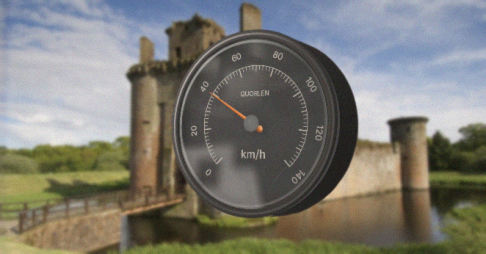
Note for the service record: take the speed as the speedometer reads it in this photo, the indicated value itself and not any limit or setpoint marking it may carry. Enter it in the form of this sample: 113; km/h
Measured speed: 40; km/h
